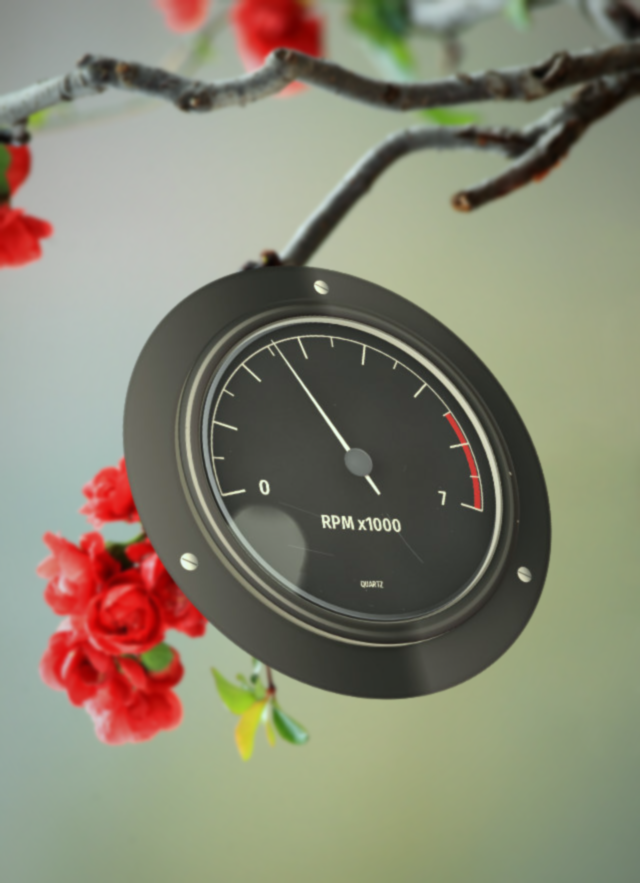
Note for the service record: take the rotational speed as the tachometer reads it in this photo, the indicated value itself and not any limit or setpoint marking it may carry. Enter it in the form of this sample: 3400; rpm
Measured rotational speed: 2500; rpm
